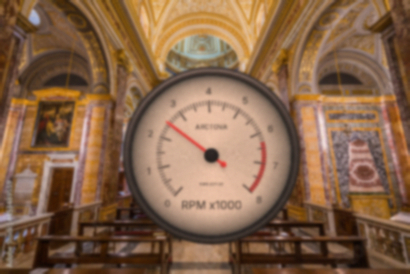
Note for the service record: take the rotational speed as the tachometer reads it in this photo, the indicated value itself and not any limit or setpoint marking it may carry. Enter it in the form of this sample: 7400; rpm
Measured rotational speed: 2500; rpm
